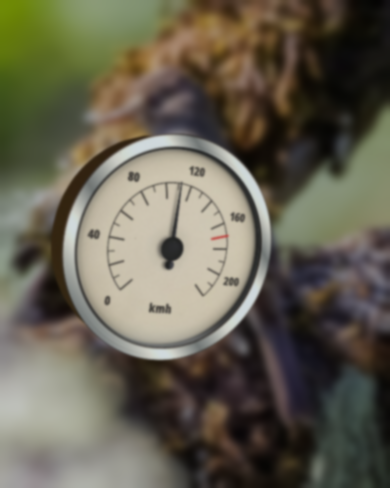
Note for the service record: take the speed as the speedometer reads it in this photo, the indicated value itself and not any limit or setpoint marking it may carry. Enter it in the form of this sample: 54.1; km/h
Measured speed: 110; km/h
